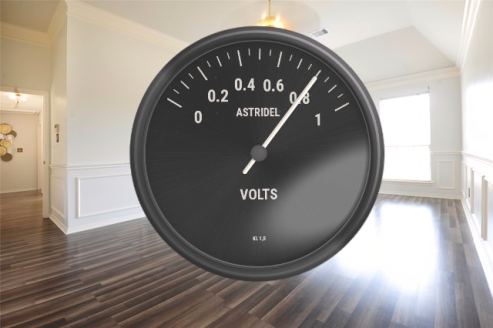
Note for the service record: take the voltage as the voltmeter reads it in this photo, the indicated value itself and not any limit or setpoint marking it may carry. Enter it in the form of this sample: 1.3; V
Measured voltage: 0.8; V
